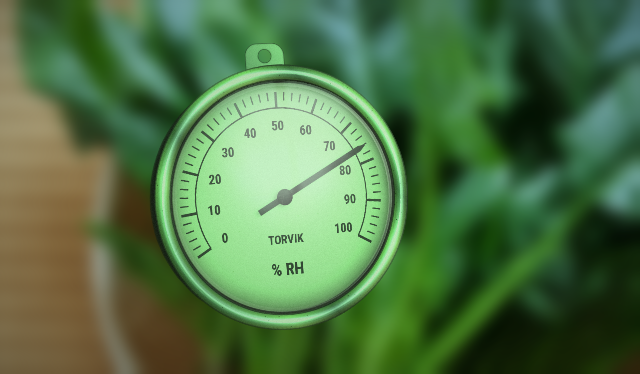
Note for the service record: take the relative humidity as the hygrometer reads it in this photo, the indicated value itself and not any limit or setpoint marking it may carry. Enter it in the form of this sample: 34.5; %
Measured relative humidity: 76; %
